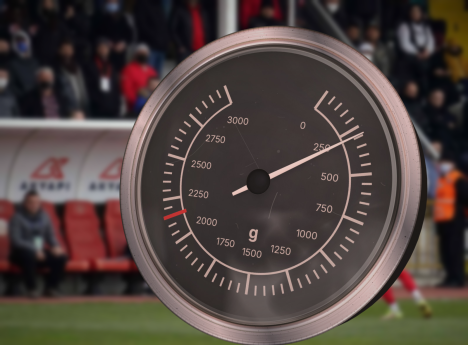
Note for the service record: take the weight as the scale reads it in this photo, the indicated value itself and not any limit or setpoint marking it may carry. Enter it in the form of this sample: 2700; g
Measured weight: 300; g
